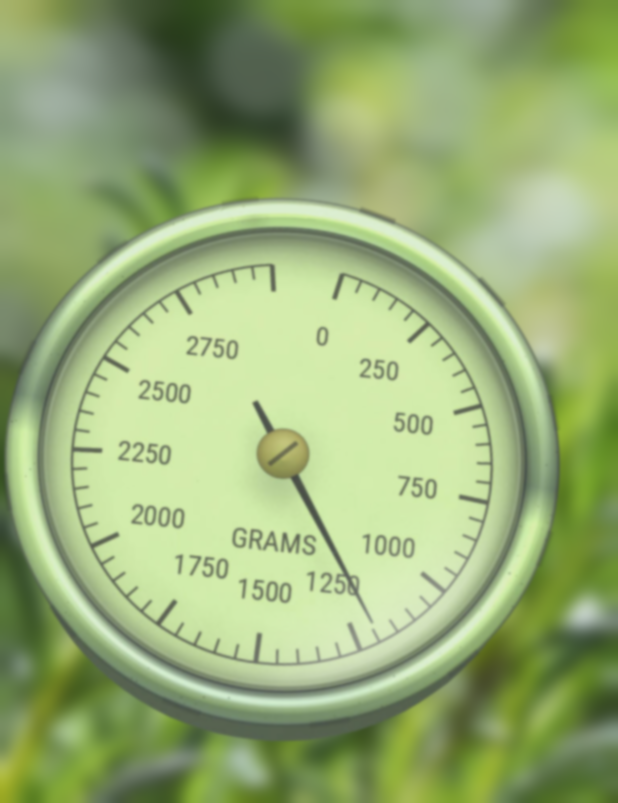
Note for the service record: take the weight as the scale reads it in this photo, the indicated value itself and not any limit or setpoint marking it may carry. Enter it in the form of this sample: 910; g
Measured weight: 1200; g
